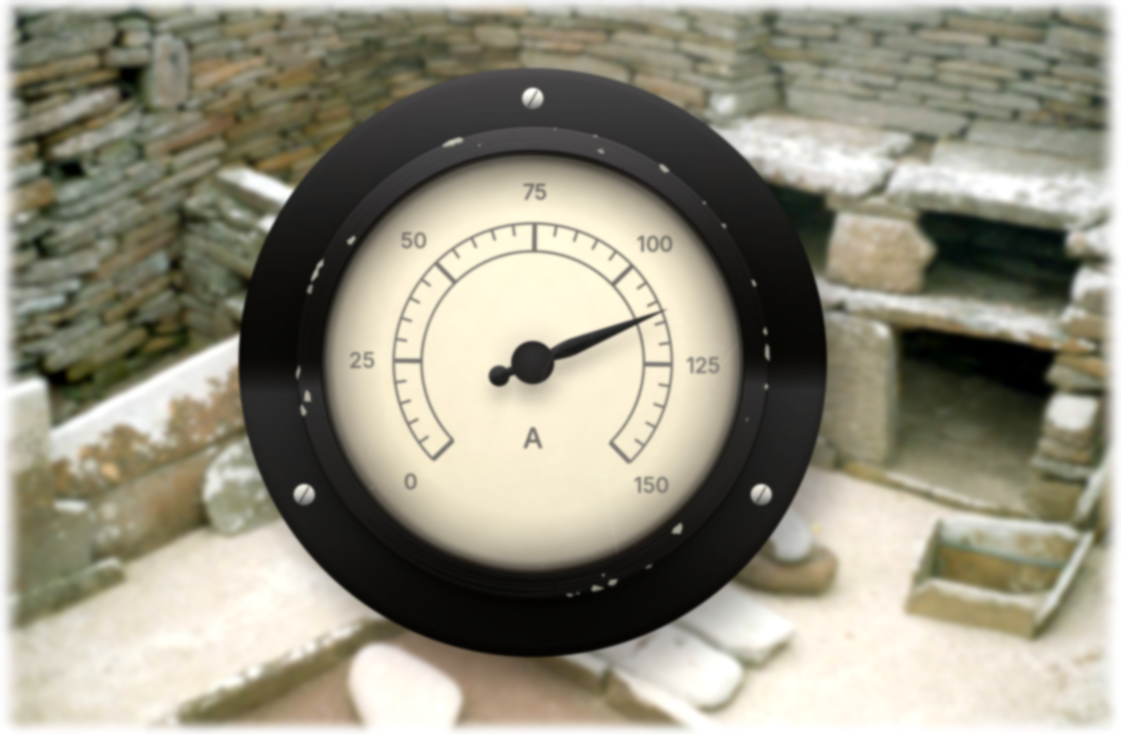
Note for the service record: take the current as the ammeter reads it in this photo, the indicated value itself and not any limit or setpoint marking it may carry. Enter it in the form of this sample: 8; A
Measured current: 112.5; A
